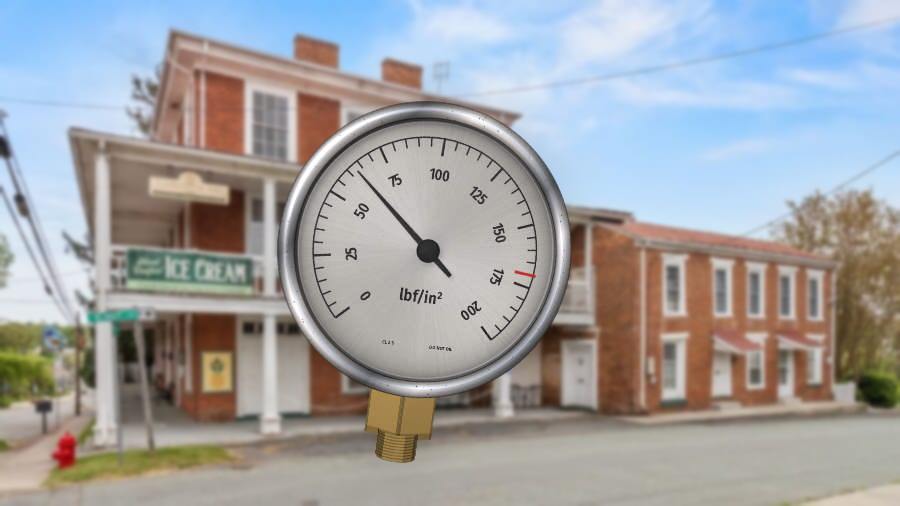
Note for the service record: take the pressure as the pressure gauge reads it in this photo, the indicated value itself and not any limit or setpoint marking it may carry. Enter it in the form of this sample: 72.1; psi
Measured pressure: 62.5; psi
